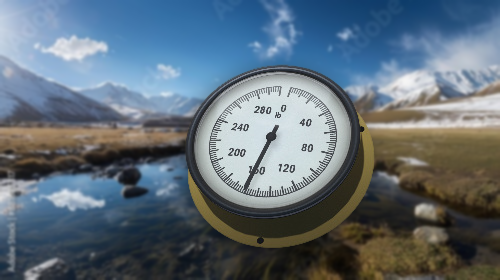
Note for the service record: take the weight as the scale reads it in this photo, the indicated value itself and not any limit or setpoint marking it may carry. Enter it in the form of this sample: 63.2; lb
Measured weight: 160; lb
